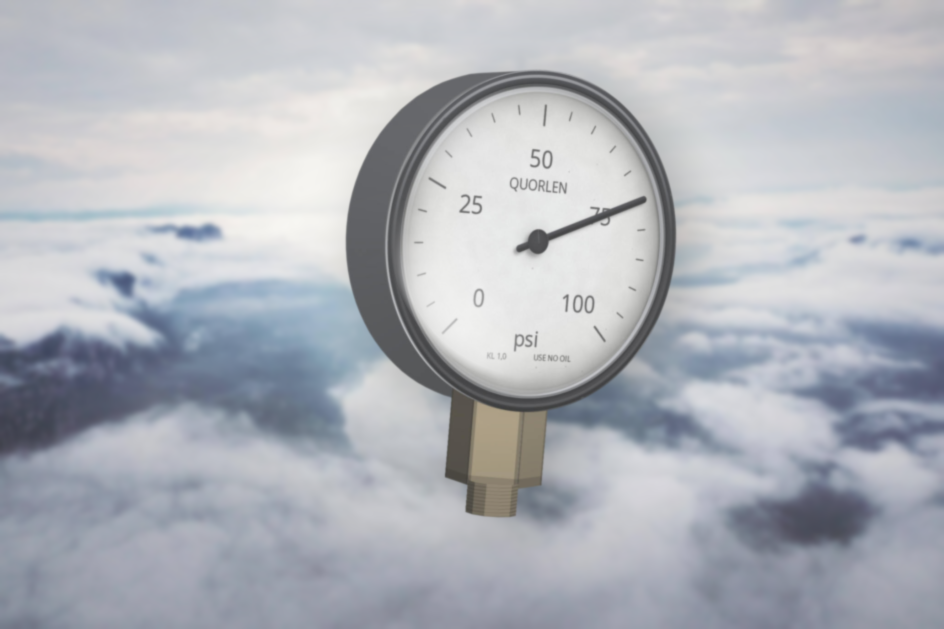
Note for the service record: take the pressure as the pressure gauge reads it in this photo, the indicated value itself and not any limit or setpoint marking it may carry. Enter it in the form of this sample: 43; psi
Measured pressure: 75; psi
